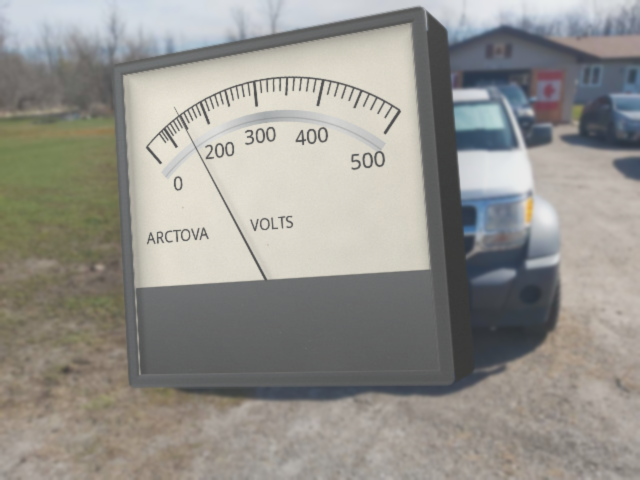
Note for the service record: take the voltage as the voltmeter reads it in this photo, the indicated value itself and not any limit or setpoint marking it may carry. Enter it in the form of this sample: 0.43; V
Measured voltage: 150; V
